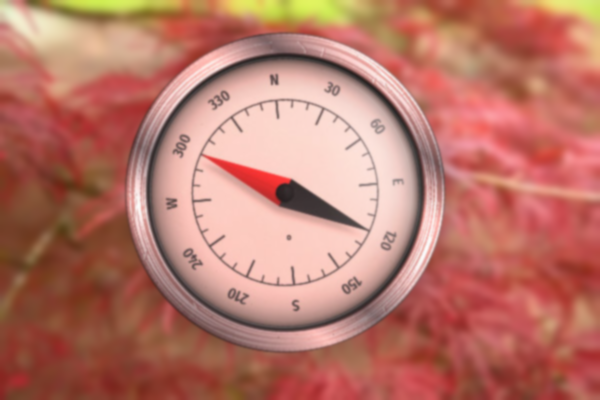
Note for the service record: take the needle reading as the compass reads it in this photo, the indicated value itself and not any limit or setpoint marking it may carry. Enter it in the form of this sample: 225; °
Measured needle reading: 300; °
